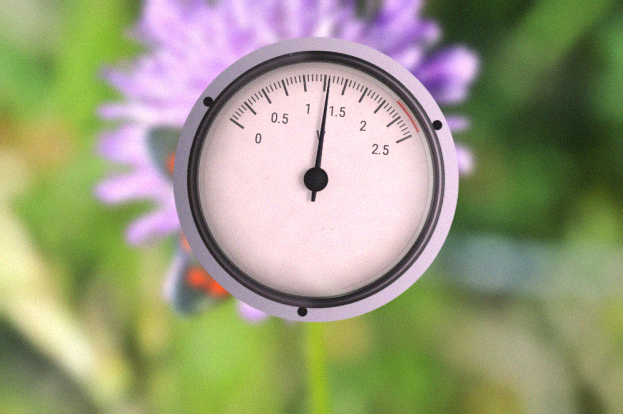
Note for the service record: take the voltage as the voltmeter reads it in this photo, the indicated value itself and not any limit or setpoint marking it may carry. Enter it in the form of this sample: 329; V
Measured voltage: 1.3; V
